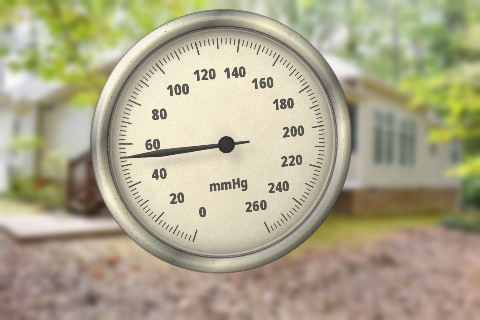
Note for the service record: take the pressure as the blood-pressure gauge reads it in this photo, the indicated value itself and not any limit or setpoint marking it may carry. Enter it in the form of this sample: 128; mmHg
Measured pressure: 54; mmHg
